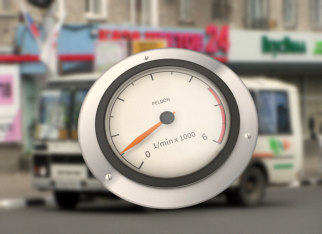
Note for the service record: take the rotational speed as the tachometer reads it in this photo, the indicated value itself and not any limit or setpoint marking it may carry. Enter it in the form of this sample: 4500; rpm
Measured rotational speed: 500; rpm
